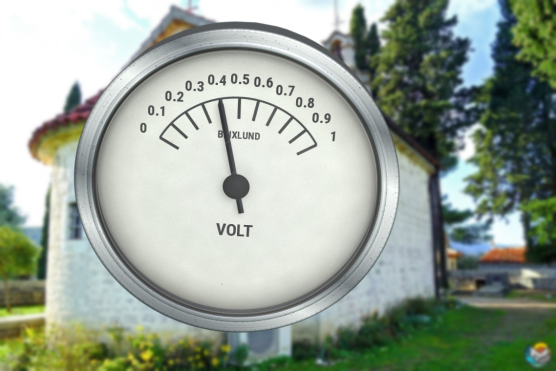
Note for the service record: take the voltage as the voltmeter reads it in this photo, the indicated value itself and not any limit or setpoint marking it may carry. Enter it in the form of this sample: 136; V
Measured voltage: 0.4; V
